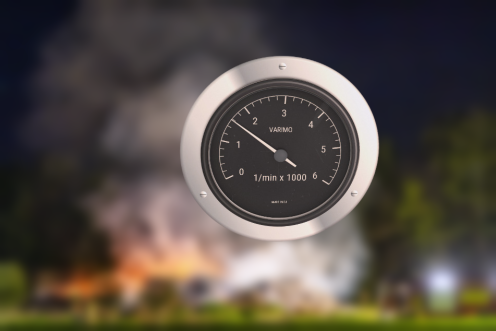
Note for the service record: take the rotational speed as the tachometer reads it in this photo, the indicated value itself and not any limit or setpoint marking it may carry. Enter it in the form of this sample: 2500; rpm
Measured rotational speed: 1600; rpm
